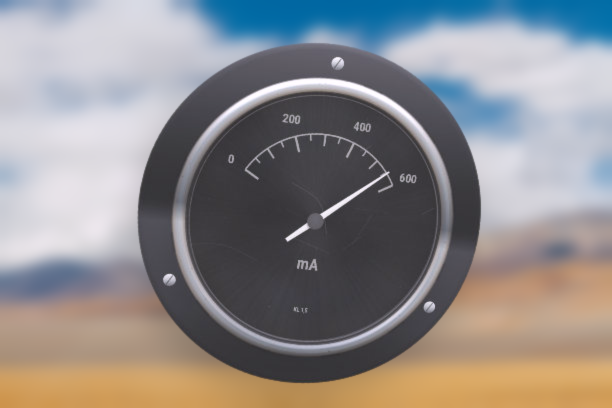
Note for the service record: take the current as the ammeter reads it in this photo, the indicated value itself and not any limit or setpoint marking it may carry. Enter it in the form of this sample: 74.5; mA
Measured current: 550; mA
